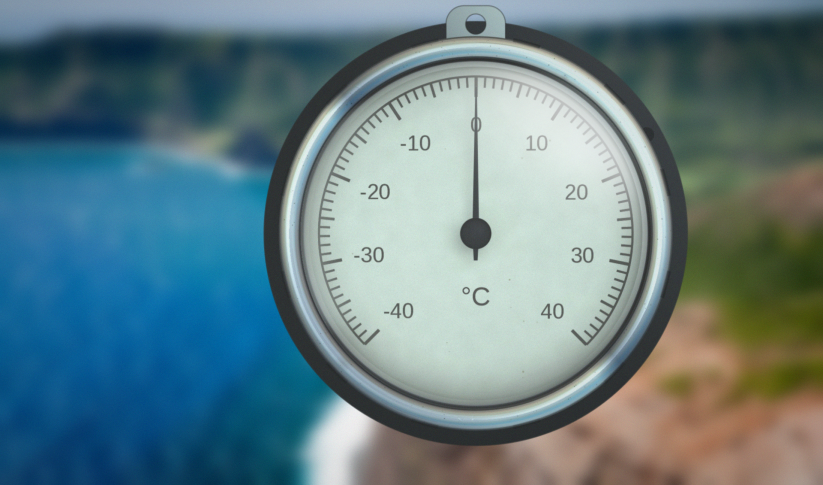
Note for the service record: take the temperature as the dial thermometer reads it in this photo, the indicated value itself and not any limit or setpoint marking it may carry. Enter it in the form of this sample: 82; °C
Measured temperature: 0; °C
